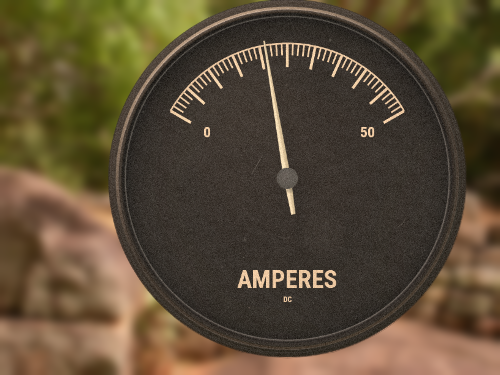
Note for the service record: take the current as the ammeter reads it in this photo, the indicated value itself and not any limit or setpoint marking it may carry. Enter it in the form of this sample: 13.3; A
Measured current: 21; A
